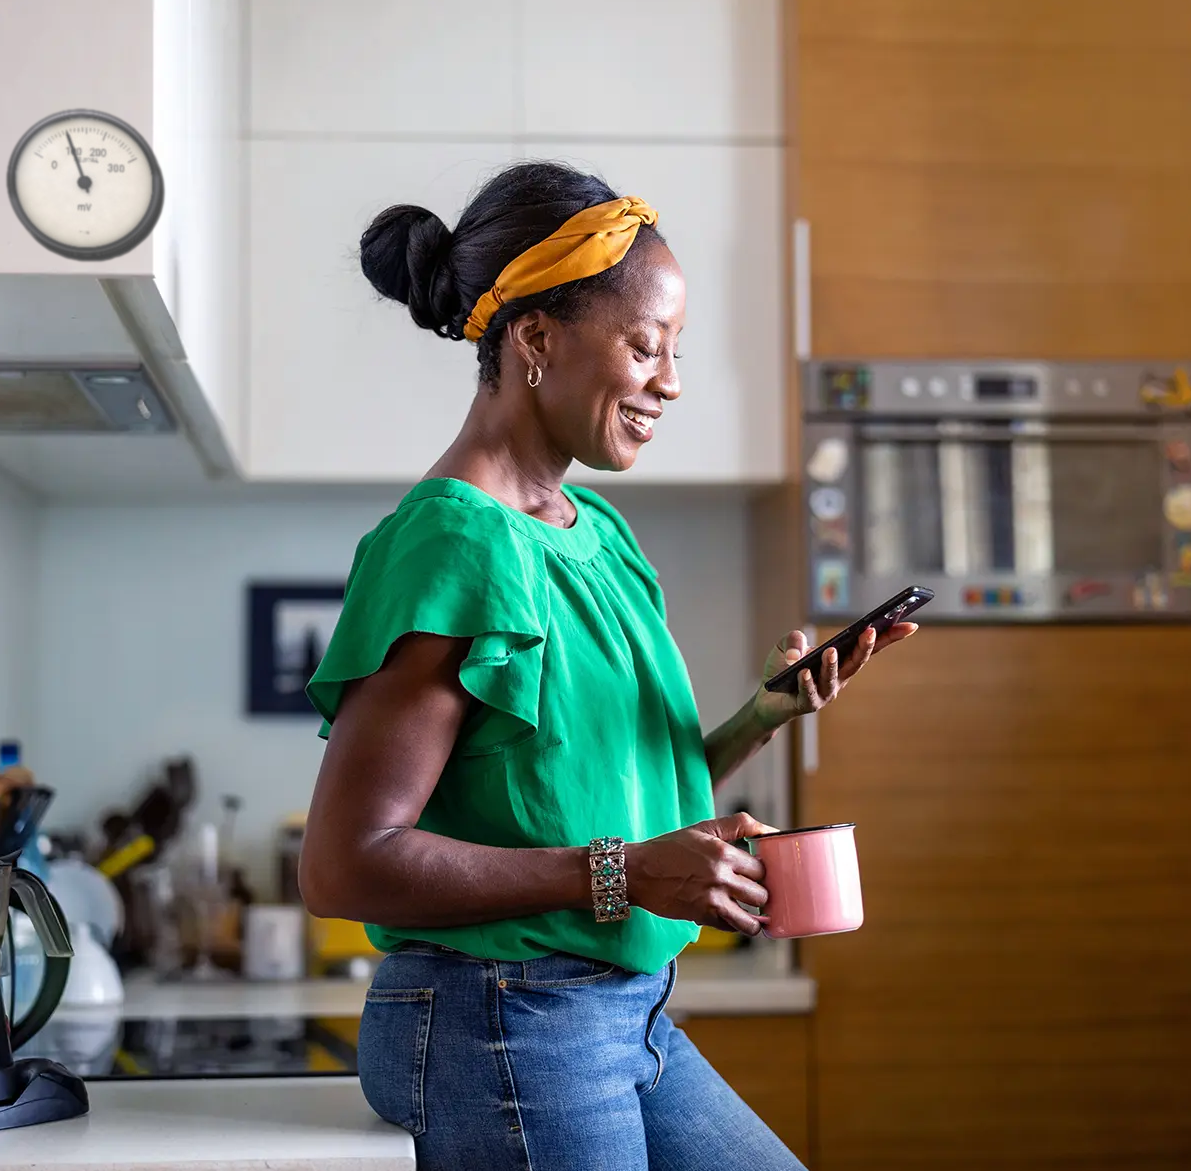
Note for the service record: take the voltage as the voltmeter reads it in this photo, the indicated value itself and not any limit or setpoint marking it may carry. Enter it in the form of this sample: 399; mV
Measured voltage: 100; mV
